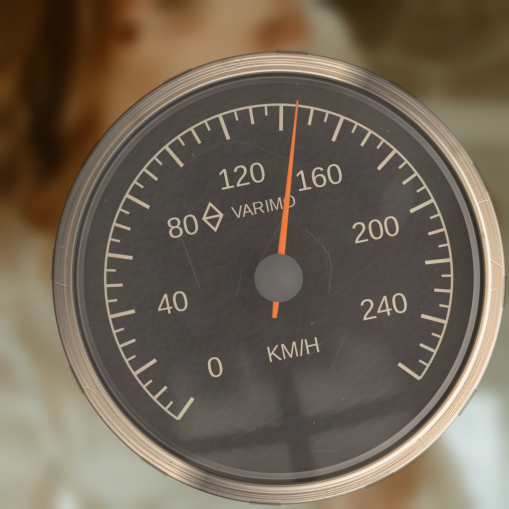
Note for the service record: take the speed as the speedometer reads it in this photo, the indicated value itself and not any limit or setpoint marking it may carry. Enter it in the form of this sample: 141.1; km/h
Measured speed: 145; km/h
